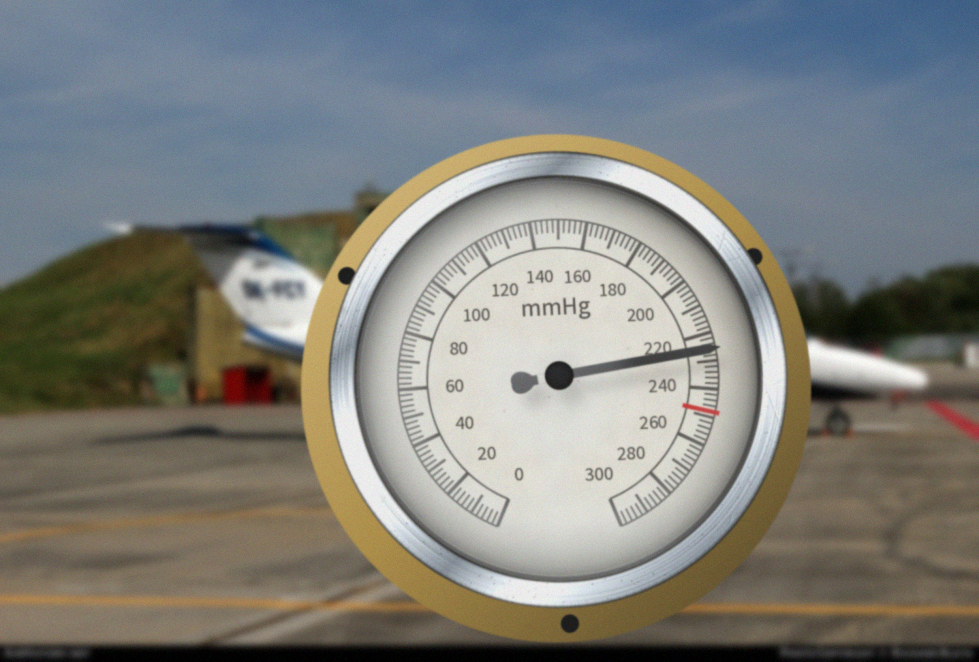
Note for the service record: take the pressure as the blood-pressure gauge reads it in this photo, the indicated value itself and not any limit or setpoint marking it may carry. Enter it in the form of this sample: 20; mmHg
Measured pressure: 226; mmHg
